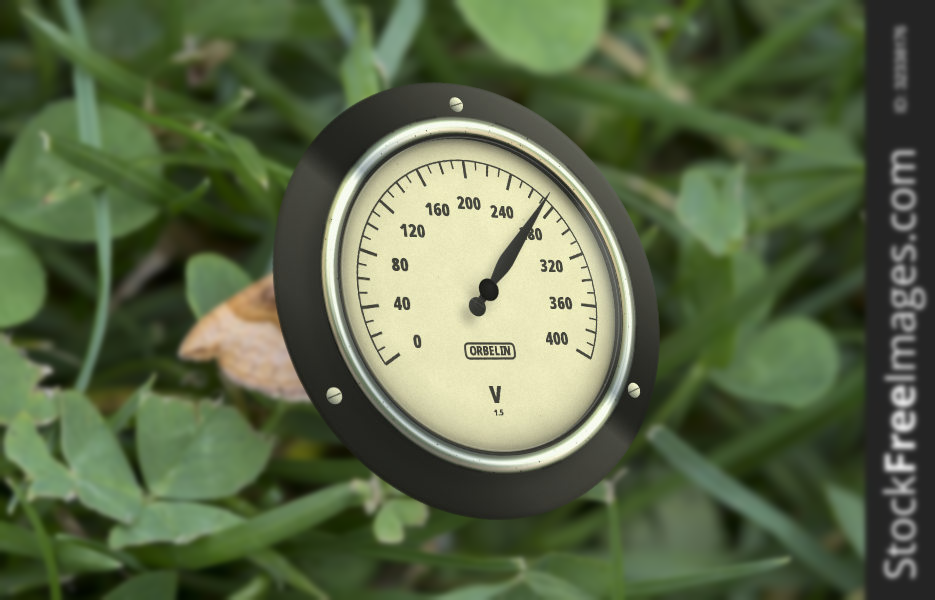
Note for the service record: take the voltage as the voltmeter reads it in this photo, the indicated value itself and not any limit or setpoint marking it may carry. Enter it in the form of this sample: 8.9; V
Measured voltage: 270; V
